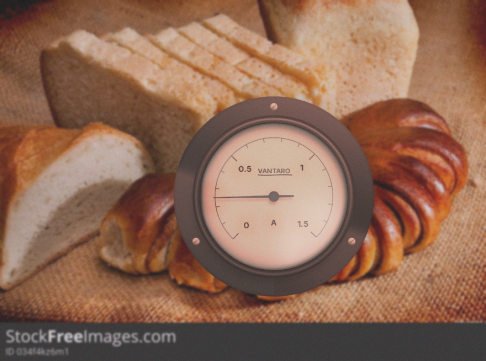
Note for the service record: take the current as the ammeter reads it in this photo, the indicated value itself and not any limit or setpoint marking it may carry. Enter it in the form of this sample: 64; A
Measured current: 0.25; A
